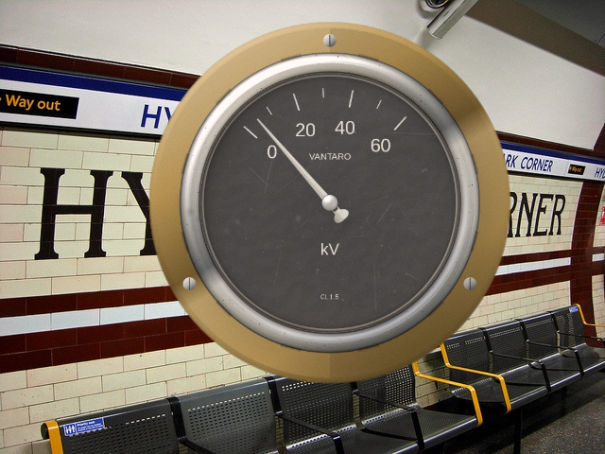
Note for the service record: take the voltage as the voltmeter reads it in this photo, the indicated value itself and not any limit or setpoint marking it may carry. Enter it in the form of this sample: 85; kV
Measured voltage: 5; kV
